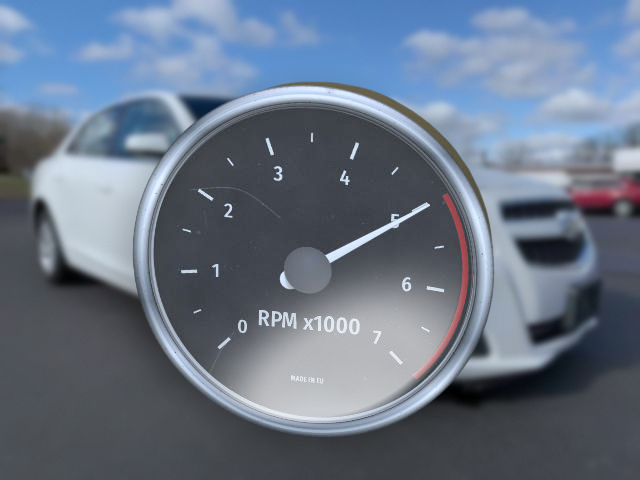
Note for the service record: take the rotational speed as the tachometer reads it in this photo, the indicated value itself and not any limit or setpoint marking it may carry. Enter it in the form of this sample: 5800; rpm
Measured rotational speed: 5000; rpm
